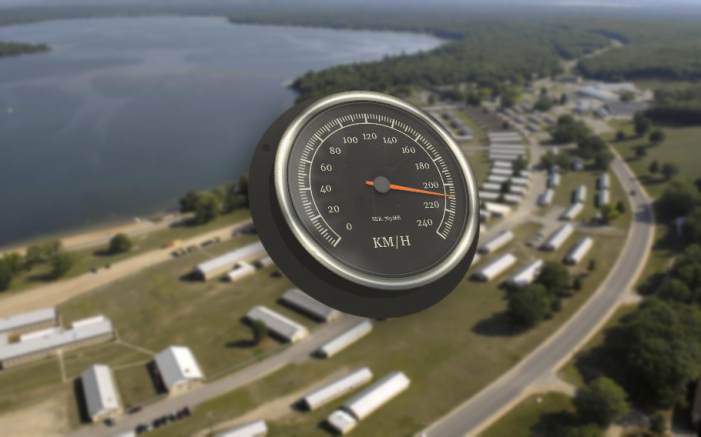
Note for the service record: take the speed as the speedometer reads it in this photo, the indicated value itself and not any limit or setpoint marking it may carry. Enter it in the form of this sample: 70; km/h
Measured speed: 210; km/h
